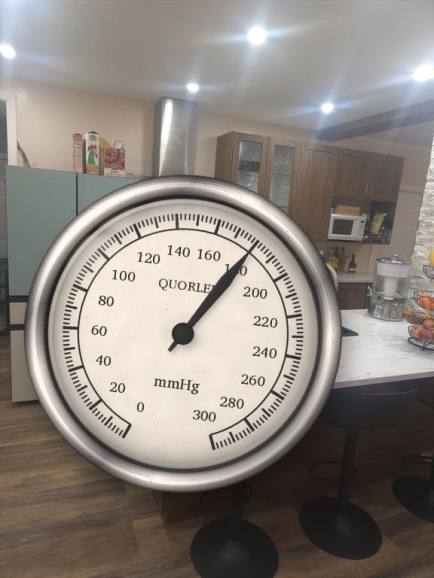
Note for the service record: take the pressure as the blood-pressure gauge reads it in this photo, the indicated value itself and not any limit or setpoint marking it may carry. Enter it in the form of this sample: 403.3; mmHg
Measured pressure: 180; mmHg
